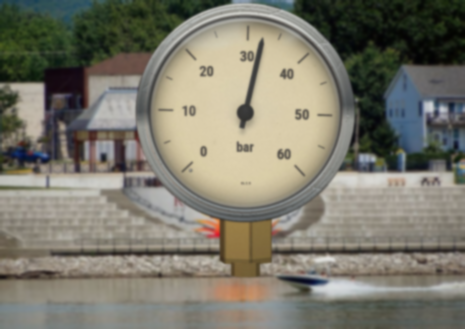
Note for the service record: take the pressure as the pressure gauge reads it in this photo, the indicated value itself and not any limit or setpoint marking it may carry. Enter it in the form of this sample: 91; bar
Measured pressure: 32.5; bar
